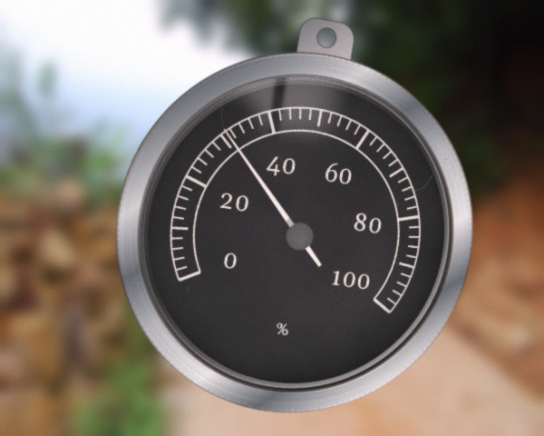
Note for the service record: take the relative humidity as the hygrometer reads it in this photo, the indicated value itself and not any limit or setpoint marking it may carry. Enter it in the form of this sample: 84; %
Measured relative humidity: 31; %
